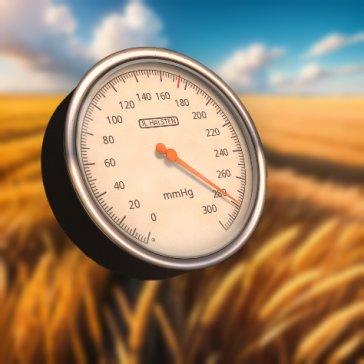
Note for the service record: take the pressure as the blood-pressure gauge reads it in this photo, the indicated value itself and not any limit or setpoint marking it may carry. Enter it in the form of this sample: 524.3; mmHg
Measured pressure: 280; mmHg
